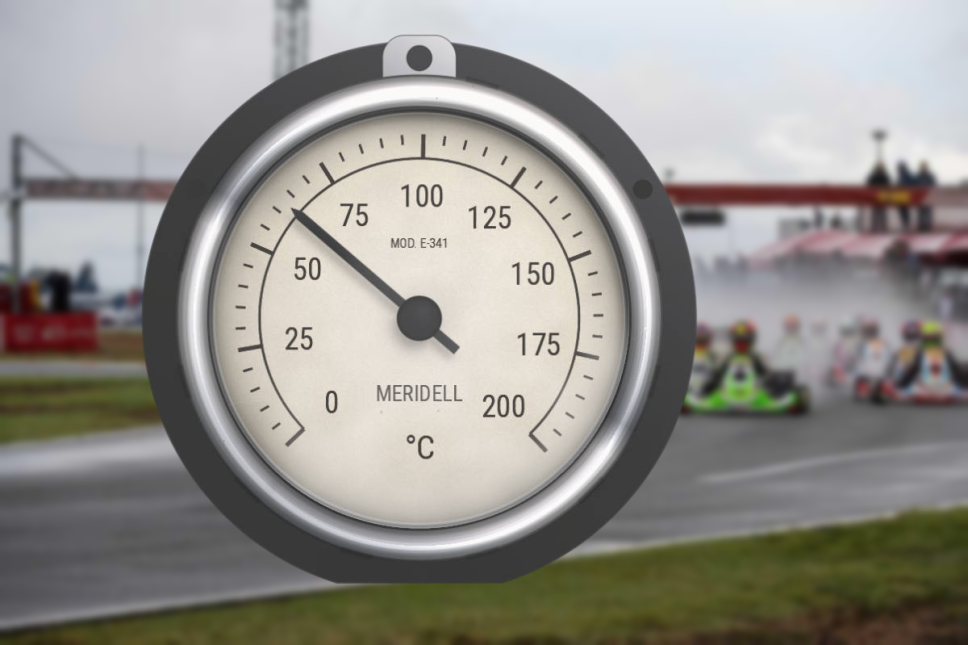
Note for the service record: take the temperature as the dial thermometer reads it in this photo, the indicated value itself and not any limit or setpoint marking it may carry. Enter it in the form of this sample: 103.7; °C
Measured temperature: 62.5; °C
